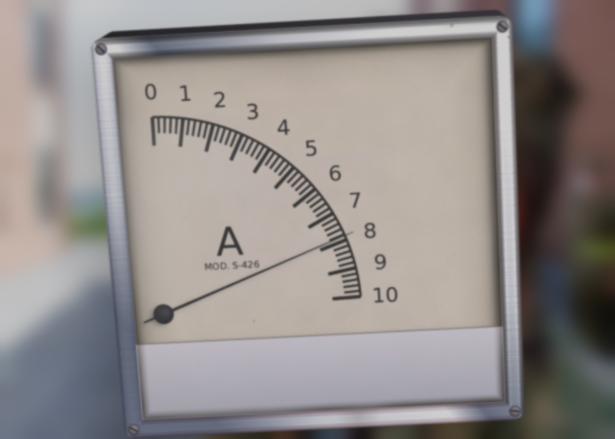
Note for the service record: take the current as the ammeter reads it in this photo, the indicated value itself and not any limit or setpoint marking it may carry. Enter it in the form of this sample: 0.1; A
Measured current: 7.8; A
